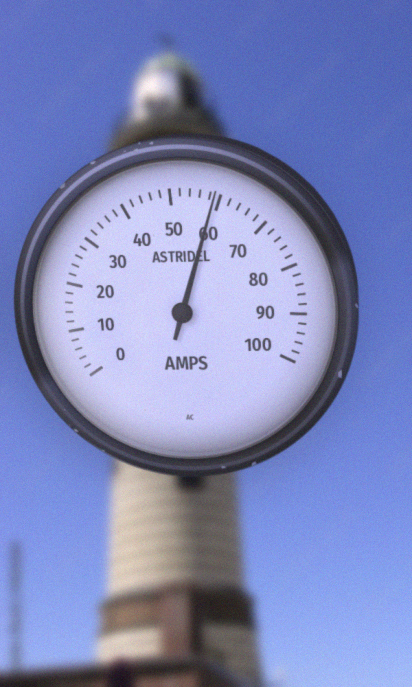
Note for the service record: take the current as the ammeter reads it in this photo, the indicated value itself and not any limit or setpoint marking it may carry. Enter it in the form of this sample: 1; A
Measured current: 59; A
